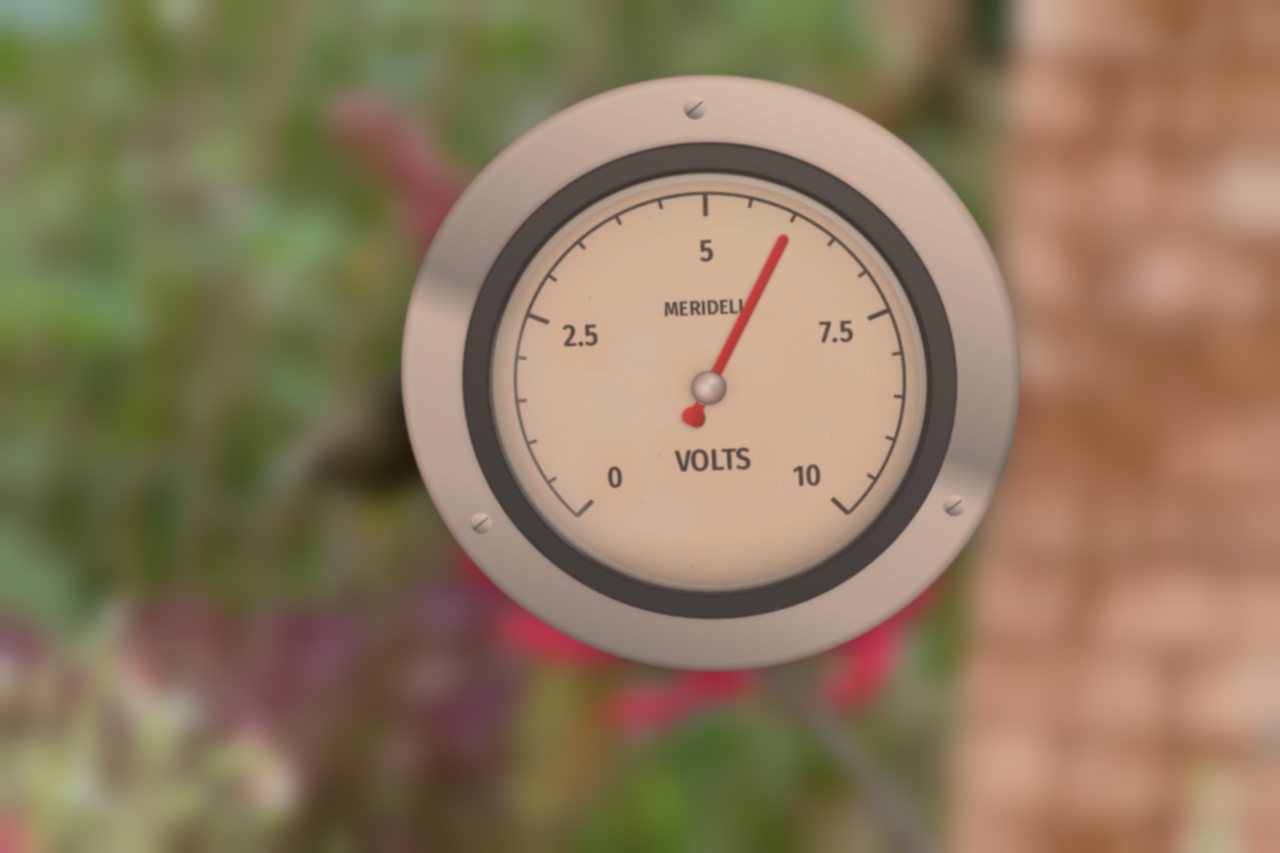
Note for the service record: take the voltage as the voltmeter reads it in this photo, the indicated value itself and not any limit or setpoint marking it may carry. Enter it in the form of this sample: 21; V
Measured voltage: 6; V
